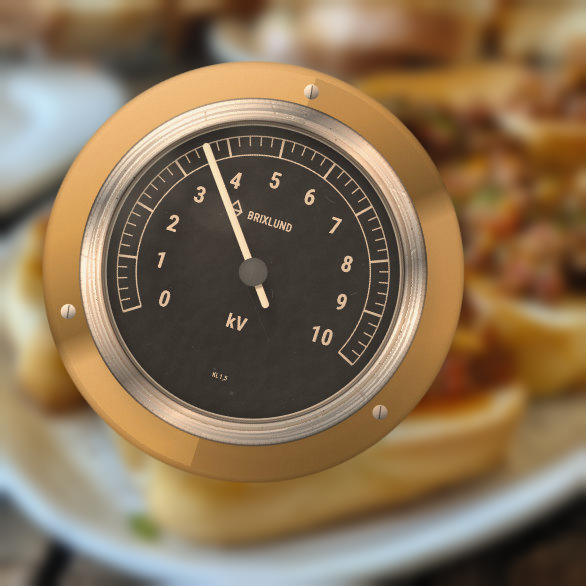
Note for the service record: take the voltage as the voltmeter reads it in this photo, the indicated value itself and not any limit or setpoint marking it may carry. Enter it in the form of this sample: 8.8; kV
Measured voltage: 3.6; kV
